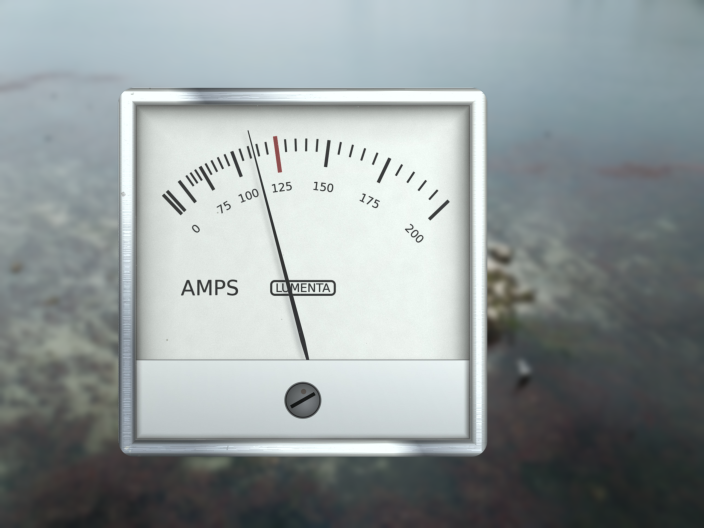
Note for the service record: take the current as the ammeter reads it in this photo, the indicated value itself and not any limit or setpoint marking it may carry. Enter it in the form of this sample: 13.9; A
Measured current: 112.5; A
